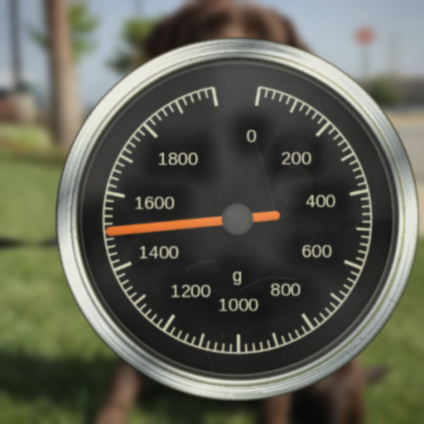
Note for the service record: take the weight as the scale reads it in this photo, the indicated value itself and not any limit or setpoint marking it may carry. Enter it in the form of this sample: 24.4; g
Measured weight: 1500; g
